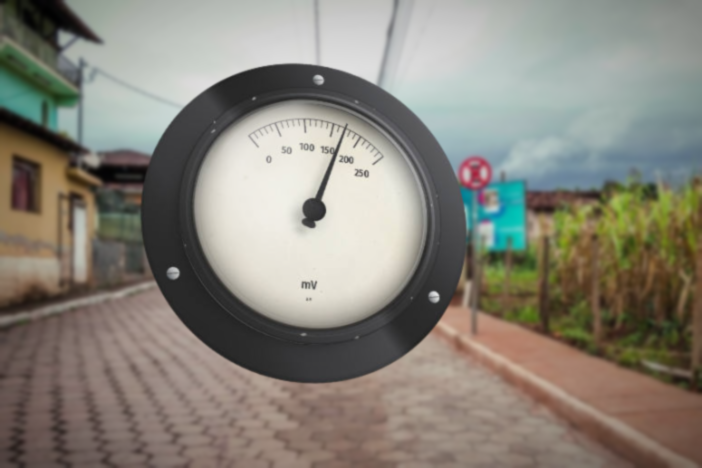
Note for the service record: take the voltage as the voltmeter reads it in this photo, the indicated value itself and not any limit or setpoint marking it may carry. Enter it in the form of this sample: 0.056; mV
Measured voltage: 170; mV
